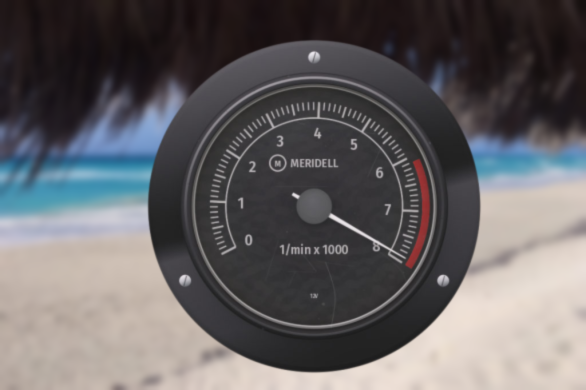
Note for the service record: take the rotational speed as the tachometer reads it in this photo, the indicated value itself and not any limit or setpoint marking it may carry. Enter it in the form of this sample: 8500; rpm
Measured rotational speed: 7900; rpm
